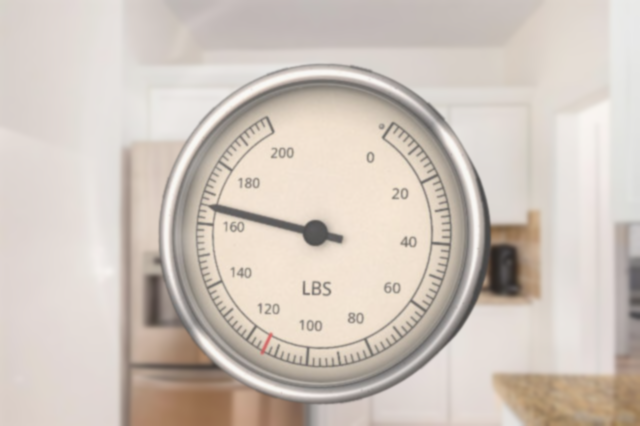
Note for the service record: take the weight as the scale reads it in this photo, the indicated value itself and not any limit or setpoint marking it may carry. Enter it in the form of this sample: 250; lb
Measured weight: 166; lb
